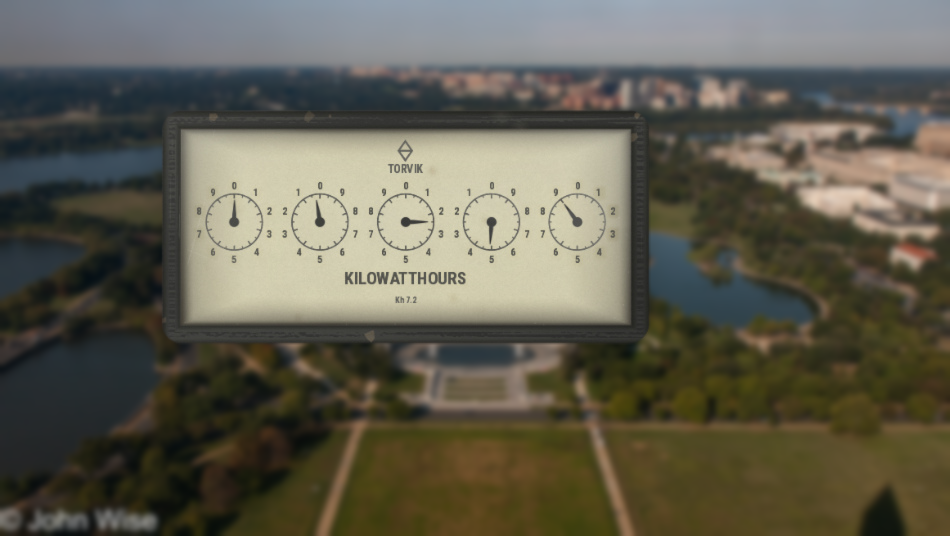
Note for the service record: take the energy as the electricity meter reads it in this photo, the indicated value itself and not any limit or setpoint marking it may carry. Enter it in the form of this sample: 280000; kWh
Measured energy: 249; kWh
